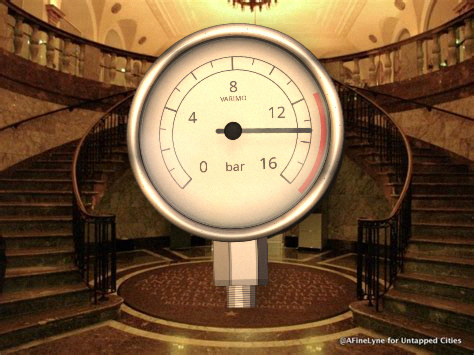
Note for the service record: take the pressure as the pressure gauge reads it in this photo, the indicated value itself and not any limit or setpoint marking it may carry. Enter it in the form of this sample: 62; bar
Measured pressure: 13.5; bar
